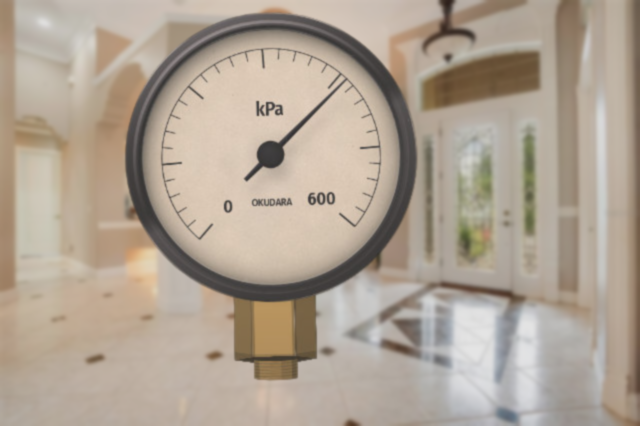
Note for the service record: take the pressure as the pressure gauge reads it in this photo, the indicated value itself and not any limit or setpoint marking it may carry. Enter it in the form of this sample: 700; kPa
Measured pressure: 410; kPa
